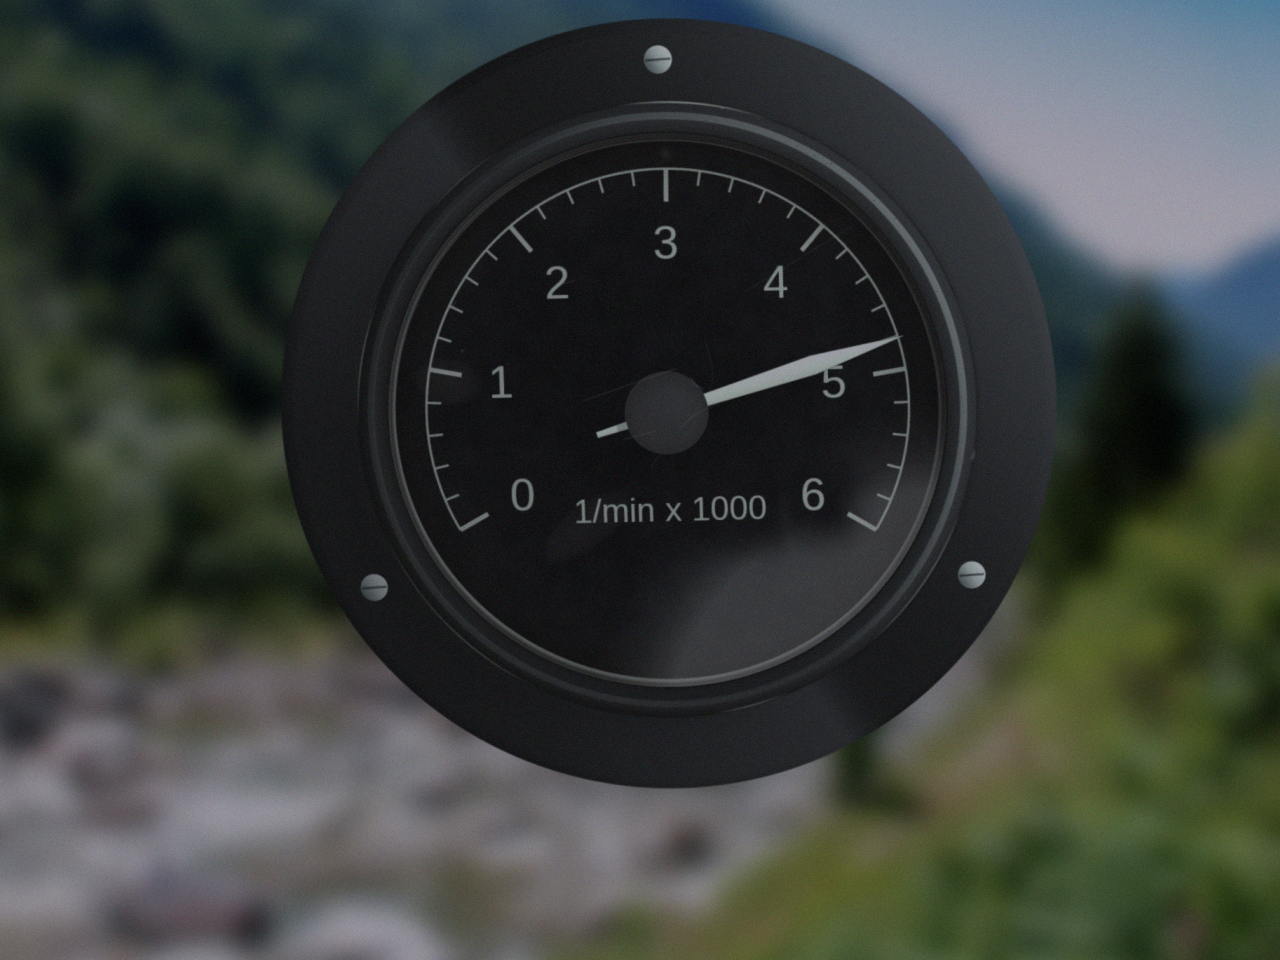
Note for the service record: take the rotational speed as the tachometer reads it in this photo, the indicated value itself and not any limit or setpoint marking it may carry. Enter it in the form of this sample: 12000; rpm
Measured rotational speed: 4800; rpm
